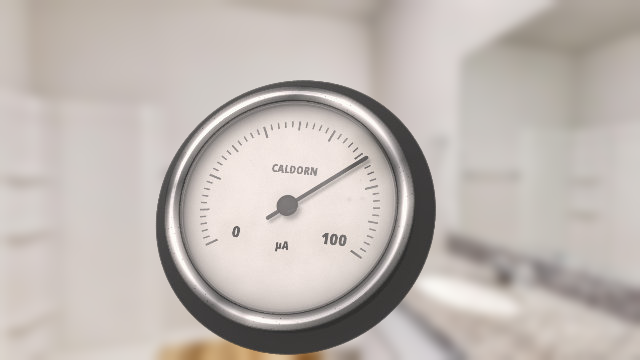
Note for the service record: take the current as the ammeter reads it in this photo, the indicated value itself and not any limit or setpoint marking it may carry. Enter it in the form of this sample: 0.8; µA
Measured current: 72; µA
